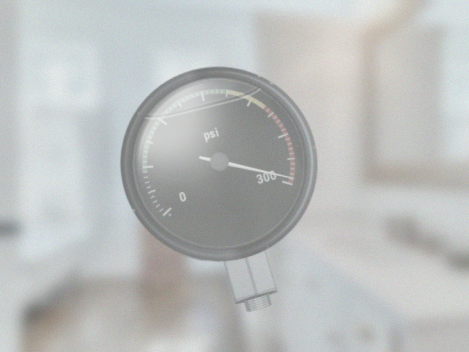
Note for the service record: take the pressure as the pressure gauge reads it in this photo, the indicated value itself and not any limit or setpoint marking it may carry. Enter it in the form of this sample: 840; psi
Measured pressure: 295; psi
